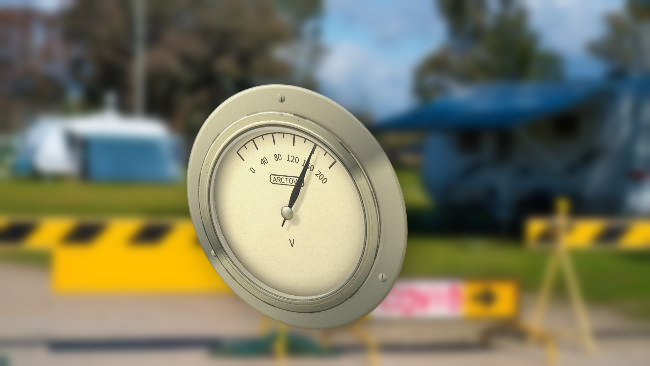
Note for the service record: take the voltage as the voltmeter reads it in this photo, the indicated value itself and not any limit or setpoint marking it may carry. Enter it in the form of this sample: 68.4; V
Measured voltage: 160; V
